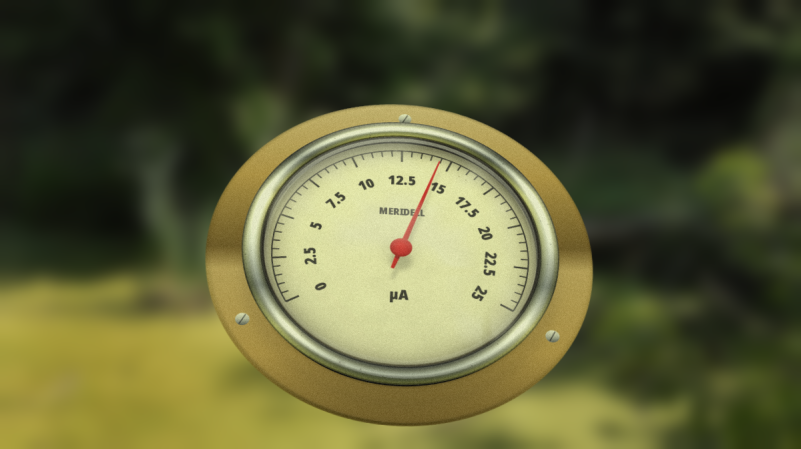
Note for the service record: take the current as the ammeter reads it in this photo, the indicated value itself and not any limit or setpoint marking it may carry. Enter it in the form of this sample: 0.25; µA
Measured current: 14.5; µA
